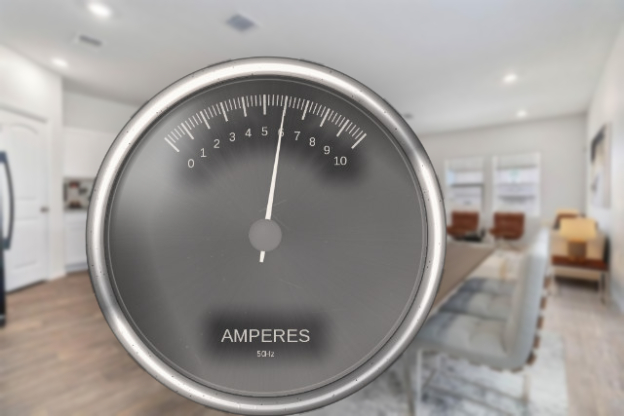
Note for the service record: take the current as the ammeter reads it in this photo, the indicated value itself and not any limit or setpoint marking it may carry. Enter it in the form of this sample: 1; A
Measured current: 6; A
